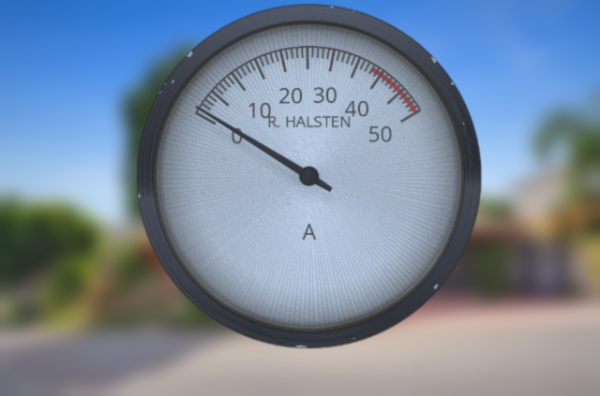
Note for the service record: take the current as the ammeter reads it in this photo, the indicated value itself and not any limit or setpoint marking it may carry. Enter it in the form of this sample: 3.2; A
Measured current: 1; A
